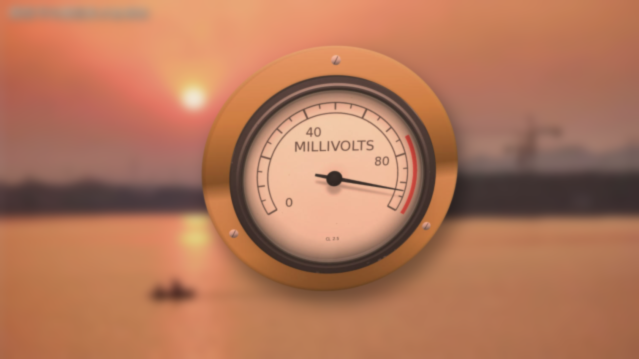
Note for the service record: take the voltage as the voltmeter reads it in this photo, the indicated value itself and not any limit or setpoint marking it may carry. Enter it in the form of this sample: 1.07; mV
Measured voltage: 92.5; mV
